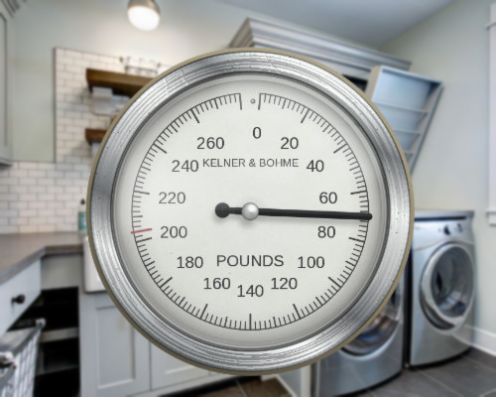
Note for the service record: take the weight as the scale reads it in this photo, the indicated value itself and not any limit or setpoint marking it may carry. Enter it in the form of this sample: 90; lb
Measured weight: 70; lb
